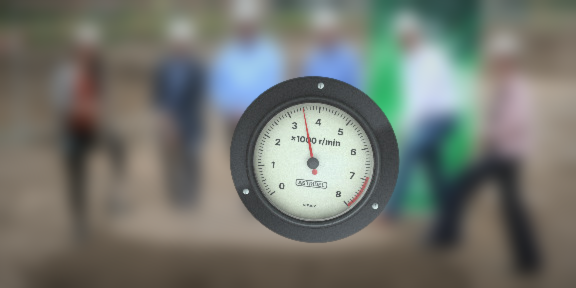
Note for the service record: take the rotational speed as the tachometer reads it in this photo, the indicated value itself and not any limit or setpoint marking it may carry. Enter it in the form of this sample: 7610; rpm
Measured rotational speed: 3500; rpm
